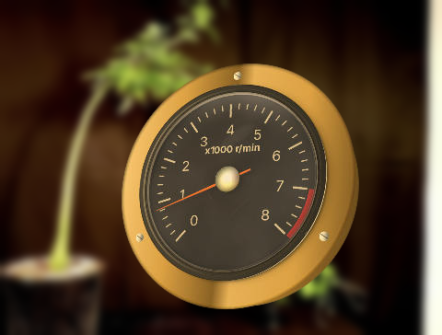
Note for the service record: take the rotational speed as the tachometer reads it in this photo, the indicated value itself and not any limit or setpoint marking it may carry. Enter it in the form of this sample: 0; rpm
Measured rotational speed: 800; rpm
